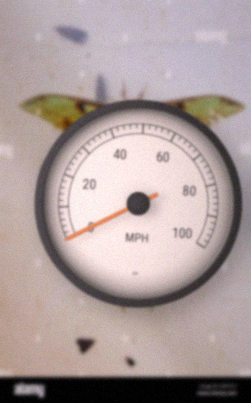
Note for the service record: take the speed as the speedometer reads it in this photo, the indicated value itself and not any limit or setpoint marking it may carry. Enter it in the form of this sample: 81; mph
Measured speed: 0; mph
